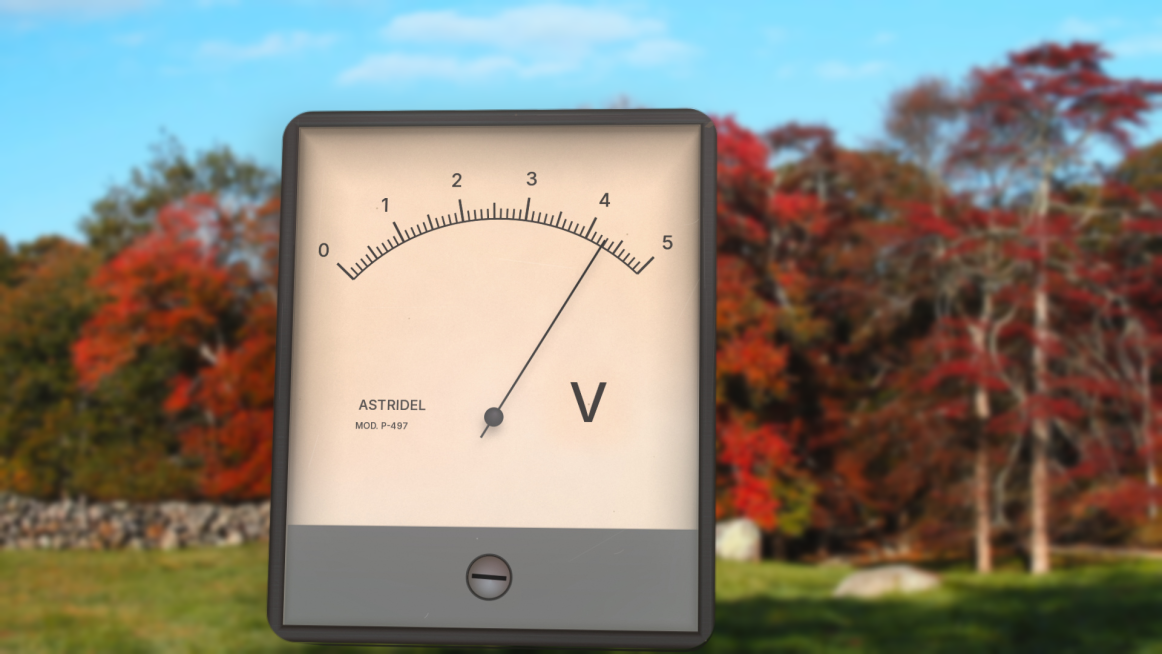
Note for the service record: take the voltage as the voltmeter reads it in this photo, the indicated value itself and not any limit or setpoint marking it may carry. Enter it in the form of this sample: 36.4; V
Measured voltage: 4.3; V
